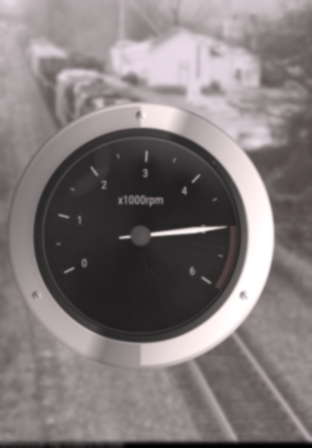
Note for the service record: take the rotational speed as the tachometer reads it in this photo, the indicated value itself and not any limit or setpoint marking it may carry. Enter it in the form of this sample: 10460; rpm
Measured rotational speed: 5000; rpm
